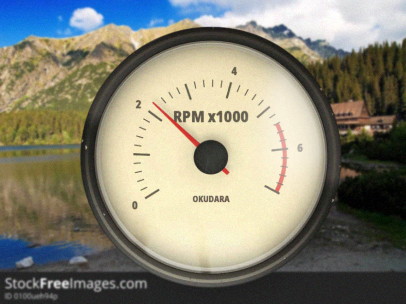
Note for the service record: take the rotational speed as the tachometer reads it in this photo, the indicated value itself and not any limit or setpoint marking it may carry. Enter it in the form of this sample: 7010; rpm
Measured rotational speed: 2200; rpm
